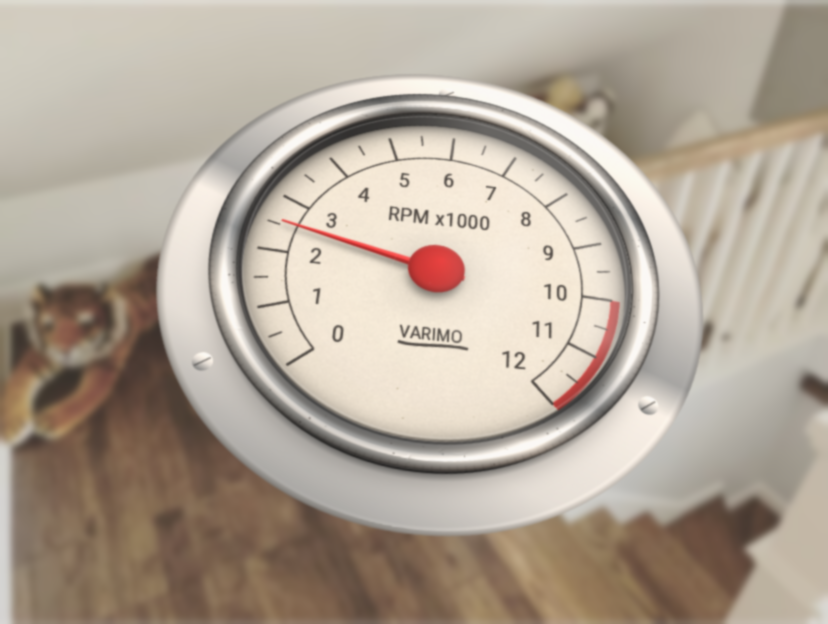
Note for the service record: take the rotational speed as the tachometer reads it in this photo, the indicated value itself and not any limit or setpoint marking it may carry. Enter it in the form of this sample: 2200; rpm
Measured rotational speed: 2500; rpm
